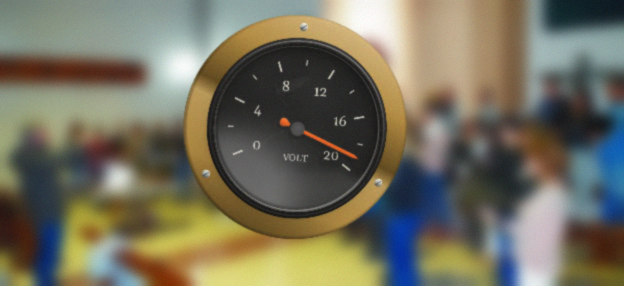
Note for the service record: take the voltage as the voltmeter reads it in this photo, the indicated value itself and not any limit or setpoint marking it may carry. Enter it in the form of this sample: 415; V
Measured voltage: 19; V
